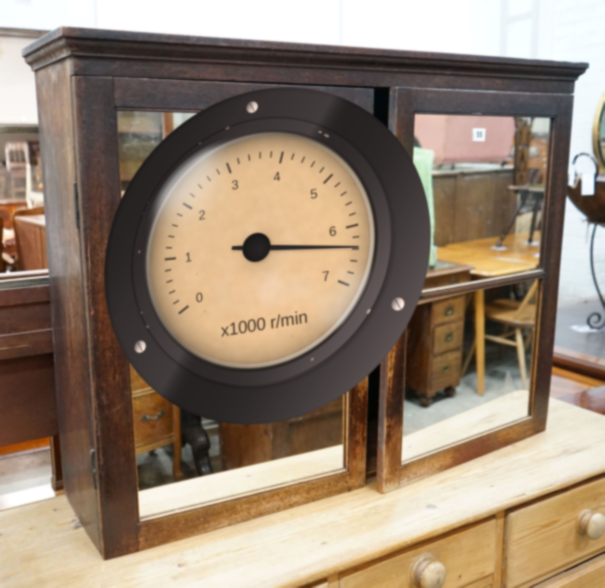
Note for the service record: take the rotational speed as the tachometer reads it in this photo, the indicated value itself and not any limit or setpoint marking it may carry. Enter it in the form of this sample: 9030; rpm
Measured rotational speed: 6400; rpm
